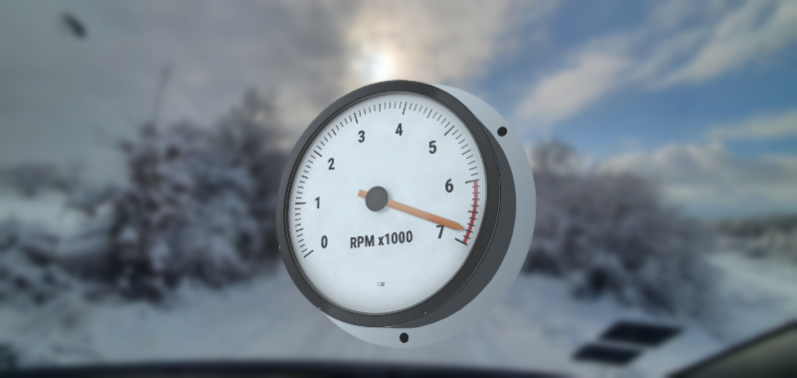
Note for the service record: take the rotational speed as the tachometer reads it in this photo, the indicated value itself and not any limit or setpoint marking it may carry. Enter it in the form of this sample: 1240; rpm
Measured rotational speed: 6800; rpm
